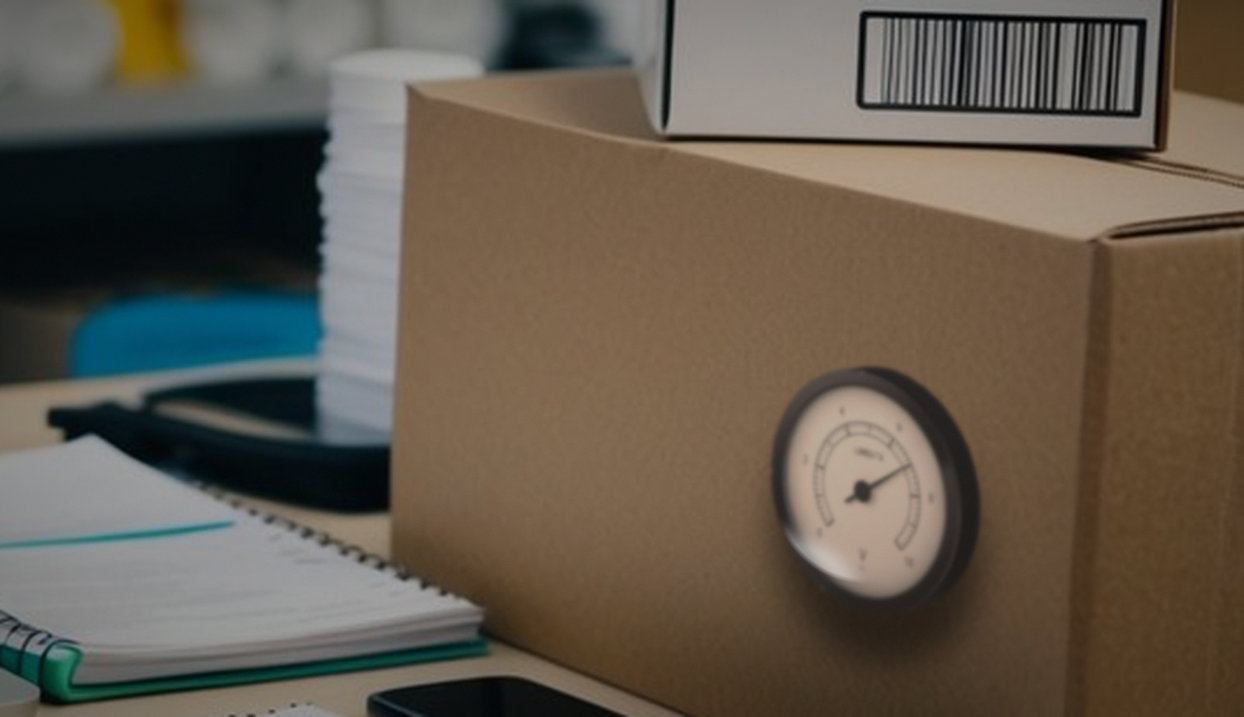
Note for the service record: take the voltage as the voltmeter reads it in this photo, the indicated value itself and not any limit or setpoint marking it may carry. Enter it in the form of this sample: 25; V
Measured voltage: 7; V
